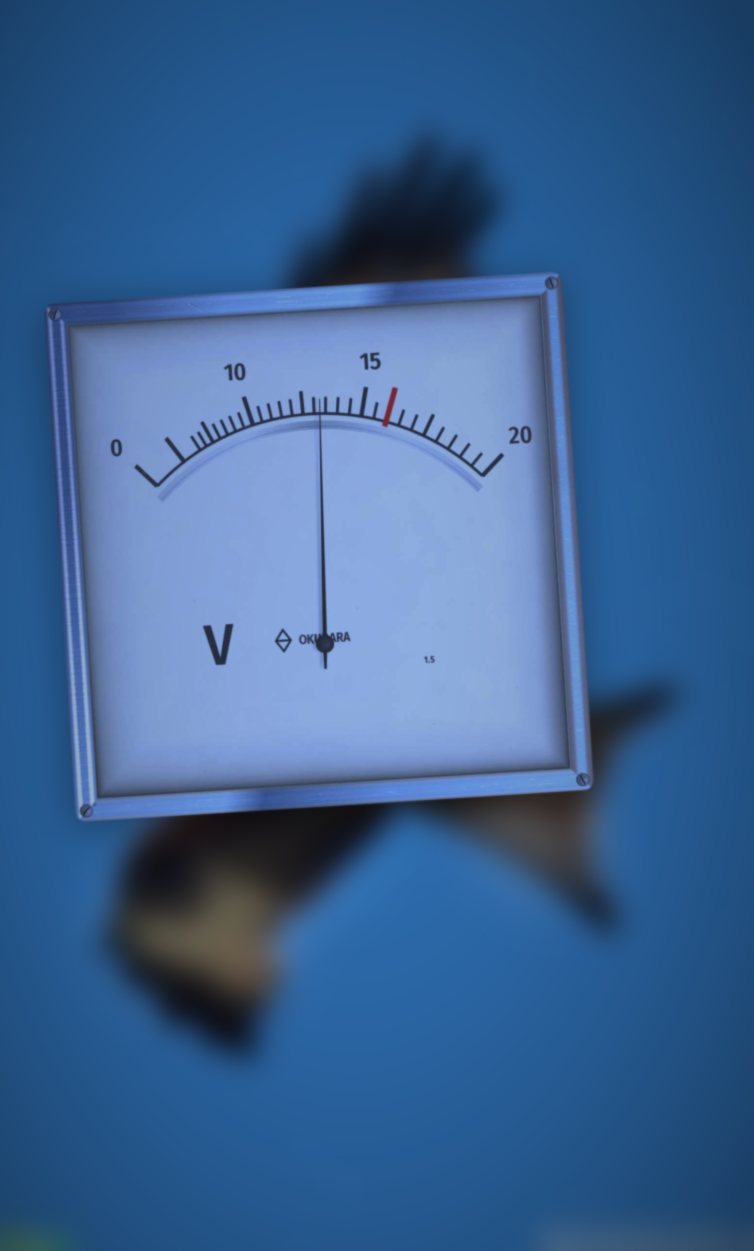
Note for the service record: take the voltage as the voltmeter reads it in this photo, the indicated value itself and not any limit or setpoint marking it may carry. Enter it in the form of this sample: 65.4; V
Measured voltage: 13.25; V
